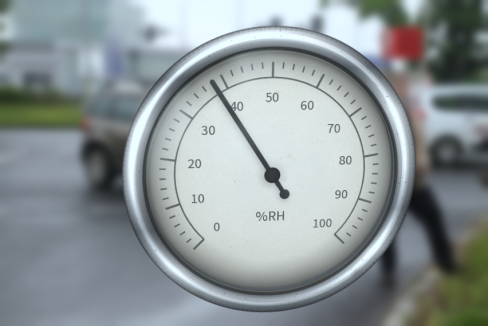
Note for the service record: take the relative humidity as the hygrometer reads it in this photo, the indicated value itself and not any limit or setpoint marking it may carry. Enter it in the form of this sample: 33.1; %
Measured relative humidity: 38; %
